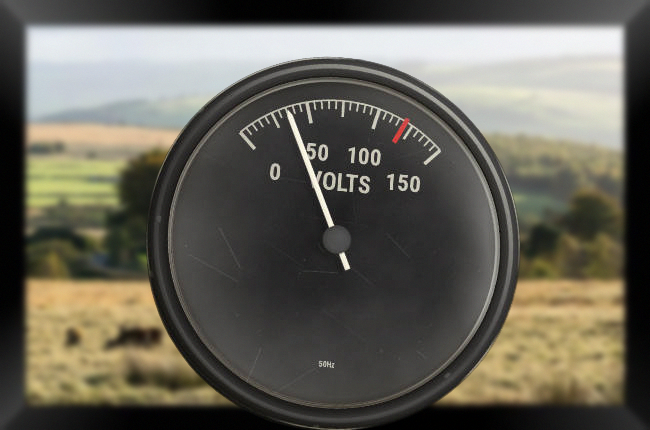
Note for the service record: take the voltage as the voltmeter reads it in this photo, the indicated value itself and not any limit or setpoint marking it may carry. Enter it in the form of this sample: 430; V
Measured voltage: 35; V
